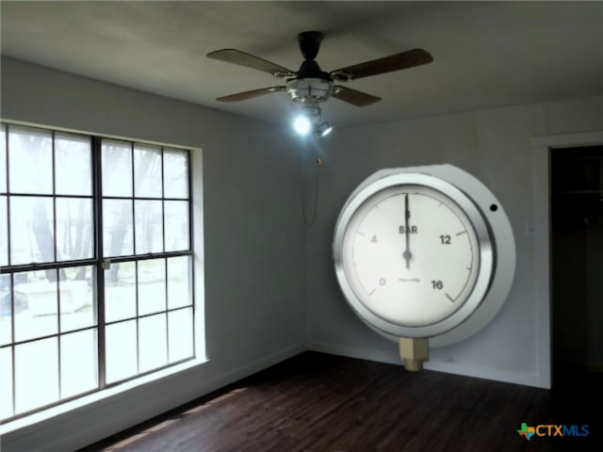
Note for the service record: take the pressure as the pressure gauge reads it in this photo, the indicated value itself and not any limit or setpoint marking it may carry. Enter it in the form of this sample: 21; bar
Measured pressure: 8; bar
